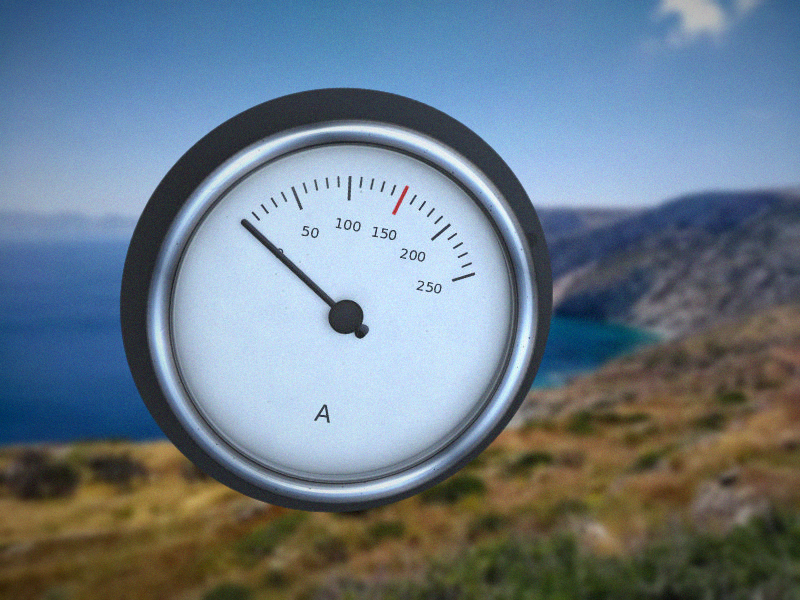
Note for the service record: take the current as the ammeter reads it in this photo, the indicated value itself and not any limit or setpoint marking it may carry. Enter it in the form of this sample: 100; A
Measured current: 0; A
